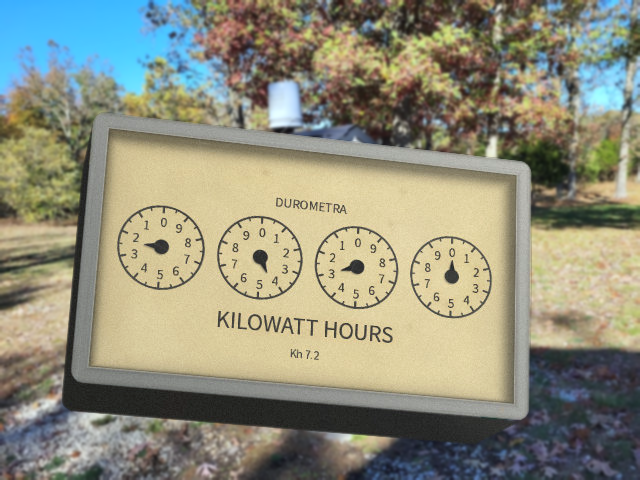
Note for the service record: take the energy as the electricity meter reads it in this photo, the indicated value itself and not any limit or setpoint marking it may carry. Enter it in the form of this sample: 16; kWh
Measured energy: 2430; kWh
